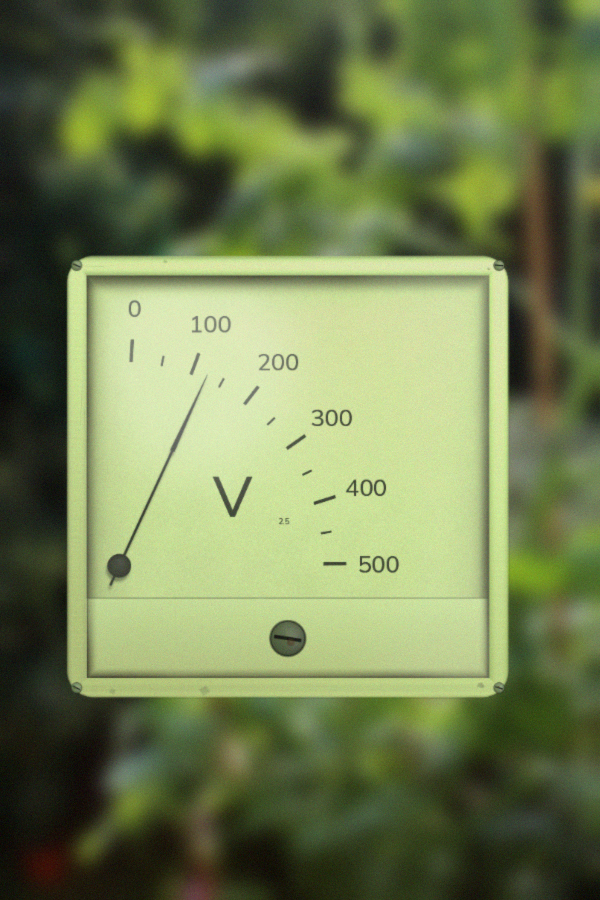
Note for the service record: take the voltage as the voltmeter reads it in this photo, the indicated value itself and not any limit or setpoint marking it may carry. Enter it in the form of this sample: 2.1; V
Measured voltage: 125; V
